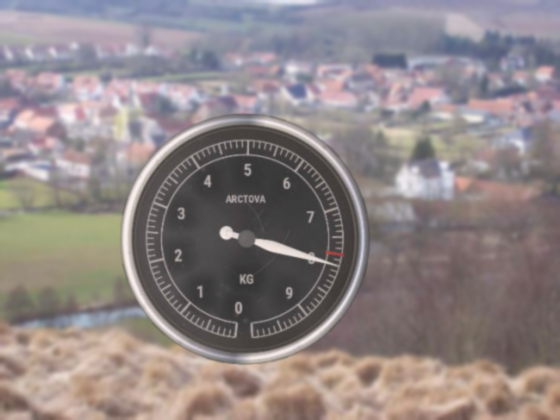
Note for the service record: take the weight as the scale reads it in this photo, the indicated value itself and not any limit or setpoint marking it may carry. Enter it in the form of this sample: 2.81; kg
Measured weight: 8; kg
